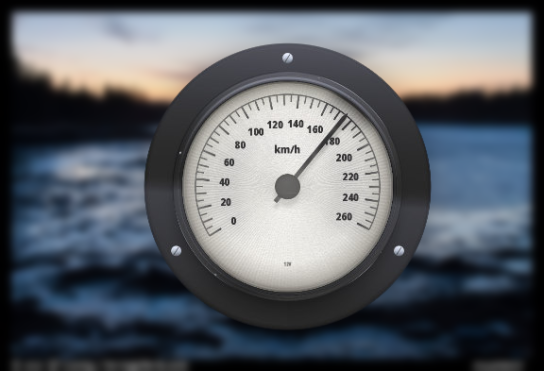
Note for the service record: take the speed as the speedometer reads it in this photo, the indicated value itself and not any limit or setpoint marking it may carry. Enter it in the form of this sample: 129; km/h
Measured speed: 175; km/h
